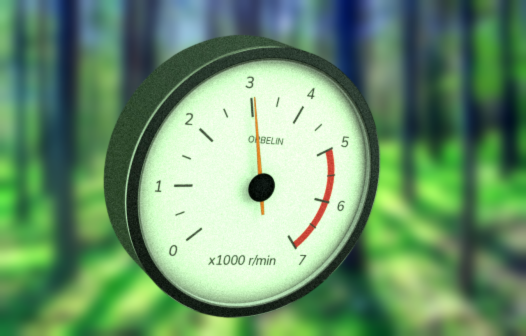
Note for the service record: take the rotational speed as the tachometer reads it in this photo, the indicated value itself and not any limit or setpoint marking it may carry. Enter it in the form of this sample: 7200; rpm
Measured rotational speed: 3000; rpm
